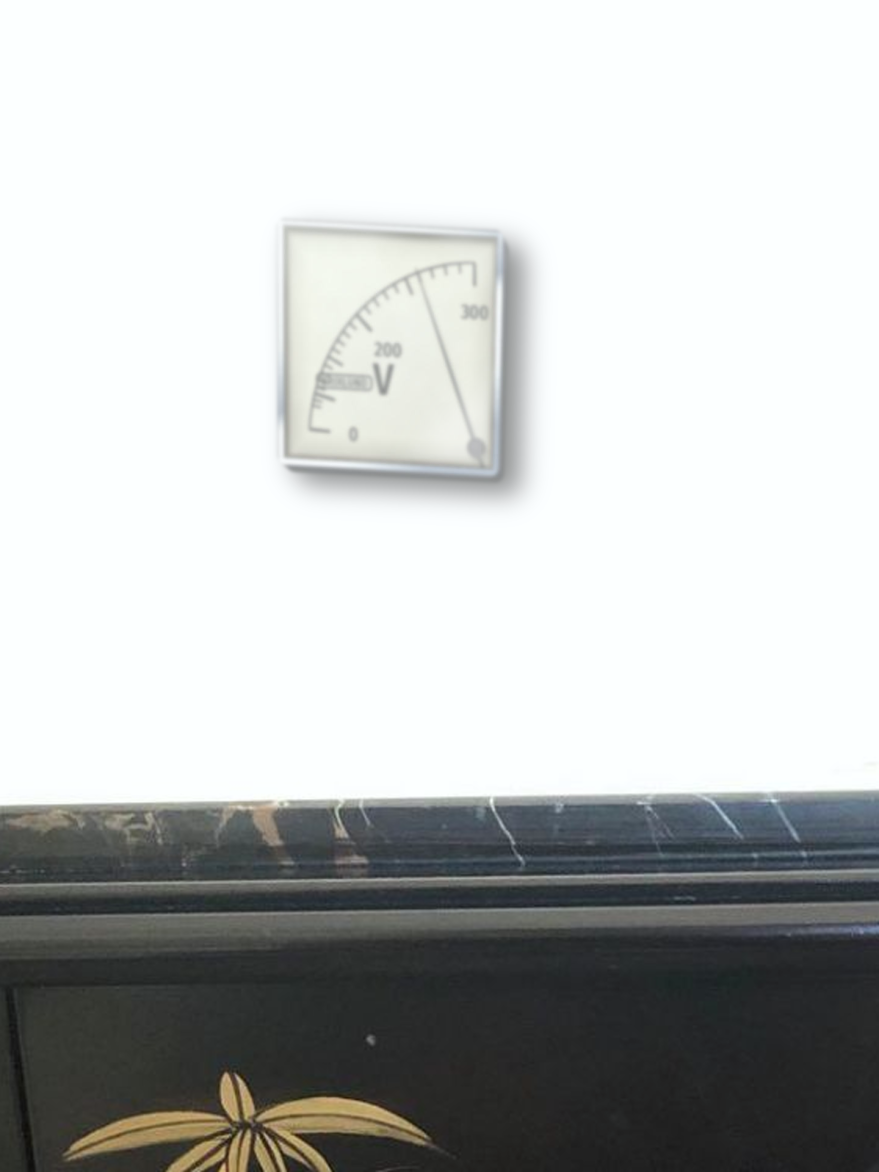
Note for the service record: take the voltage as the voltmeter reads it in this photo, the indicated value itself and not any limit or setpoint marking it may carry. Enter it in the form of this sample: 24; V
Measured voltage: 260; V
